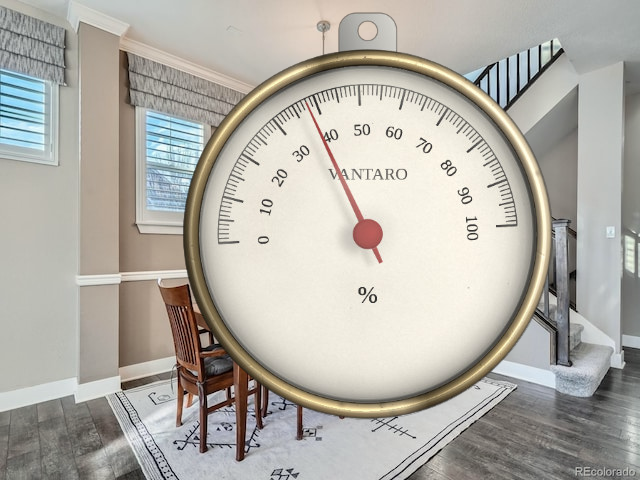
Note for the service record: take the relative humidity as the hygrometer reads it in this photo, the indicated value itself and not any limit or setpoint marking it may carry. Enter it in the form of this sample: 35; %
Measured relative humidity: 38; %
